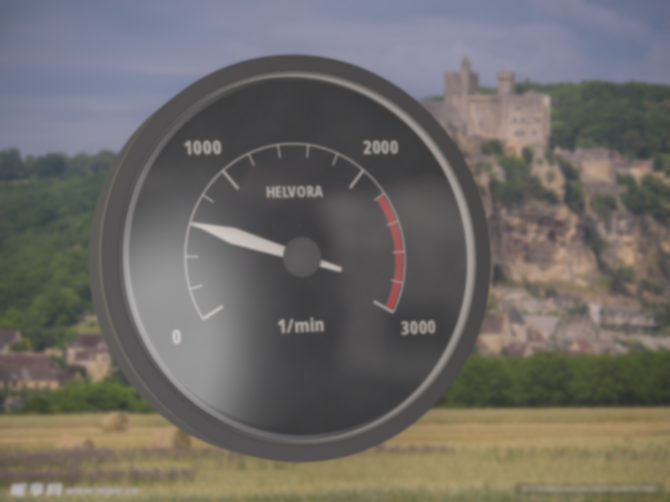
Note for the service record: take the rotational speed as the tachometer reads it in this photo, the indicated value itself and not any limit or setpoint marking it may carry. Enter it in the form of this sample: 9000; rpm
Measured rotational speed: 600; rpm
